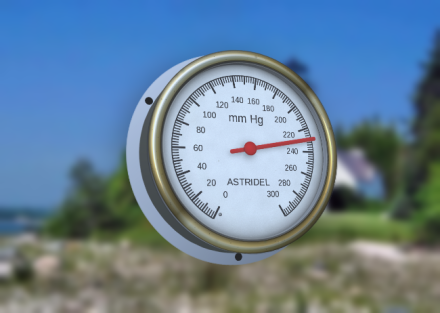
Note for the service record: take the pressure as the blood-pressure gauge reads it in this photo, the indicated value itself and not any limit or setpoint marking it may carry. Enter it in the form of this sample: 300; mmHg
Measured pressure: 230; mmHg
